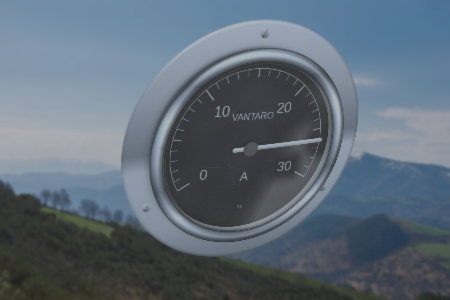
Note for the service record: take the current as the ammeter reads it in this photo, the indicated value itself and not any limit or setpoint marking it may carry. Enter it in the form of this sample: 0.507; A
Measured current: 26; A
